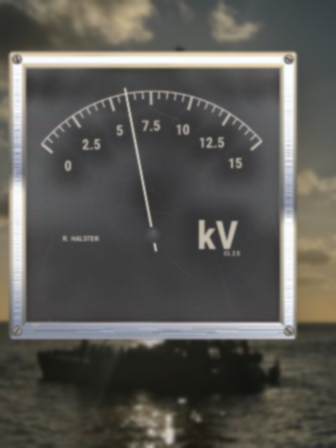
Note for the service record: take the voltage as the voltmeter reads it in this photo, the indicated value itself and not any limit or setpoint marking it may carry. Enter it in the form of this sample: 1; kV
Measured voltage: 6; kV
